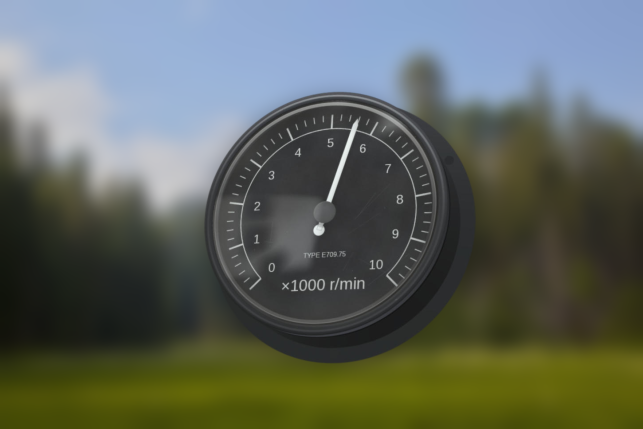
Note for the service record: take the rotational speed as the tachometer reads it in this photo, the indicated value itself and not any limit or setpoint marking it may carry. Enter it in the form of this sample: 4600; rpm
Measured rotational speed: 5600; rpm
